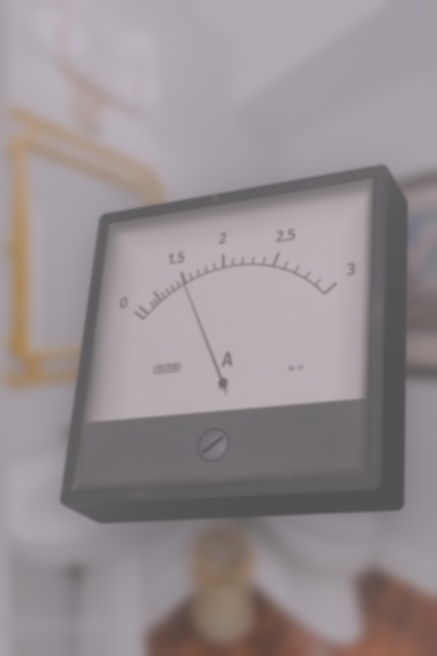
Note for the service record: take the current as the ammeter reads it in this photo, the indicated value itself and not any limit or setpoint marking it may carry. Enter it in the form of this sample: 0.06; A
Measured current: 1.5; A
